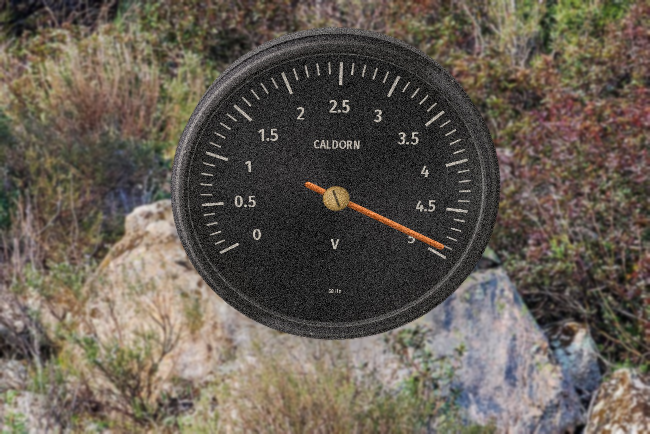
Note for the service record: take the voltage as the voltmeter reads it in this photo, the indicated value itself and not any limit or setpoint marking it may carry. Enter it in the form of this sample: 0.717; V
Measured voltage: 4.9; V
